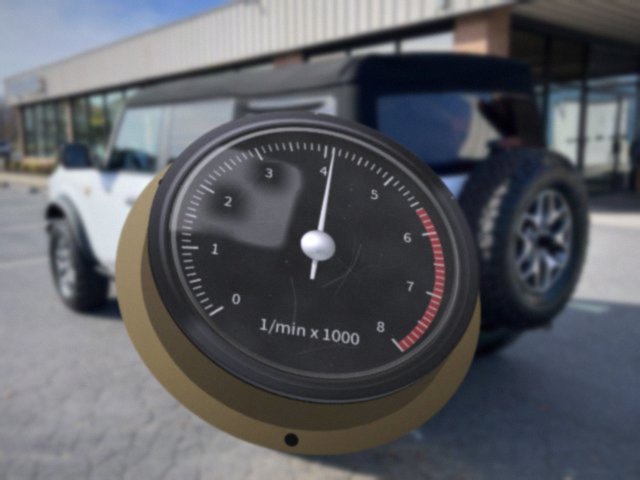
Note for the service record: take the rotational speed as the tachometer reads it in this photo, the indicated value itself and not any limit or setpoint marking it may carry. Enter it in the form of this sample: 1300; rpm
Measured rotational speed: 4100; rpm
